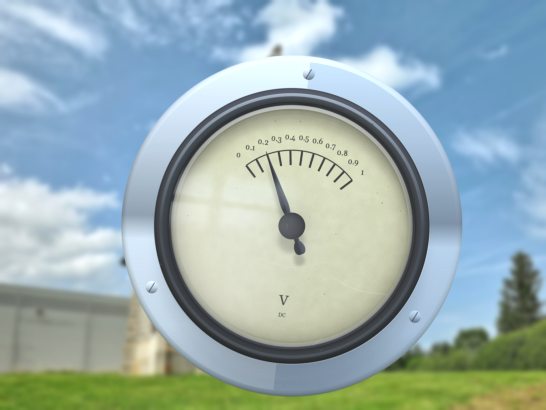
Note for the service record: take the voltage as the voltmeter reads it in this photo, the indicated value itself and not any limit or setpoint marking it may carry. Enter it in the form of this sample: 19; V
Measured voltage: 0.2; V
